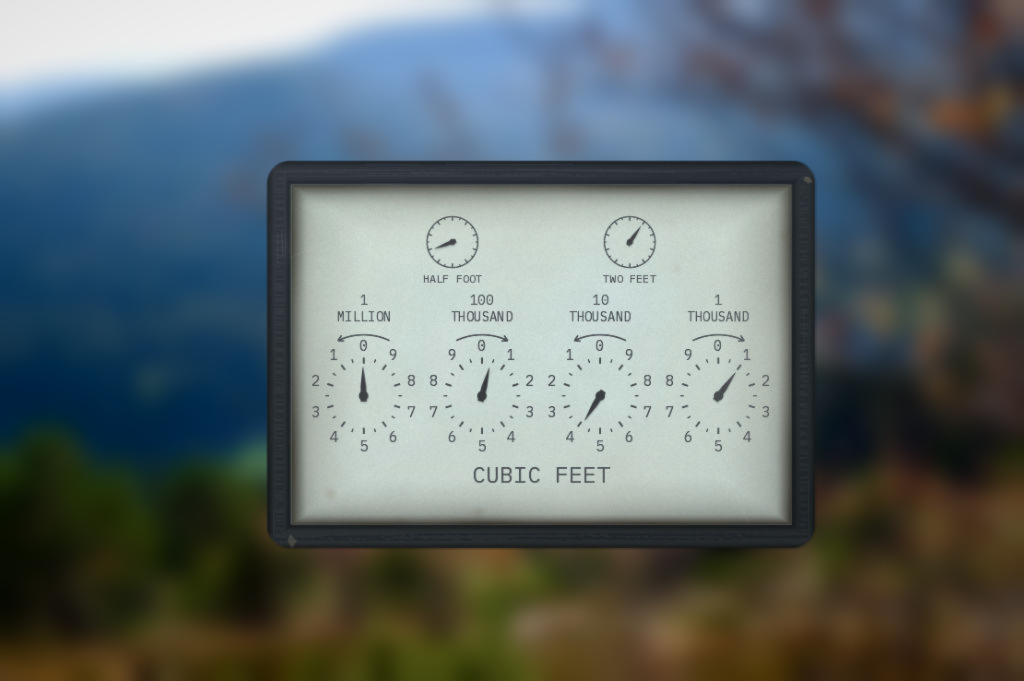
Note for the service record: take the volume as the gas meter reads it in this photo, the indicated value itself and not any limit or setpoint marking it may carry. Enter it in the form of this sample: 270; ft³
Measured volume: 4100; ft³
